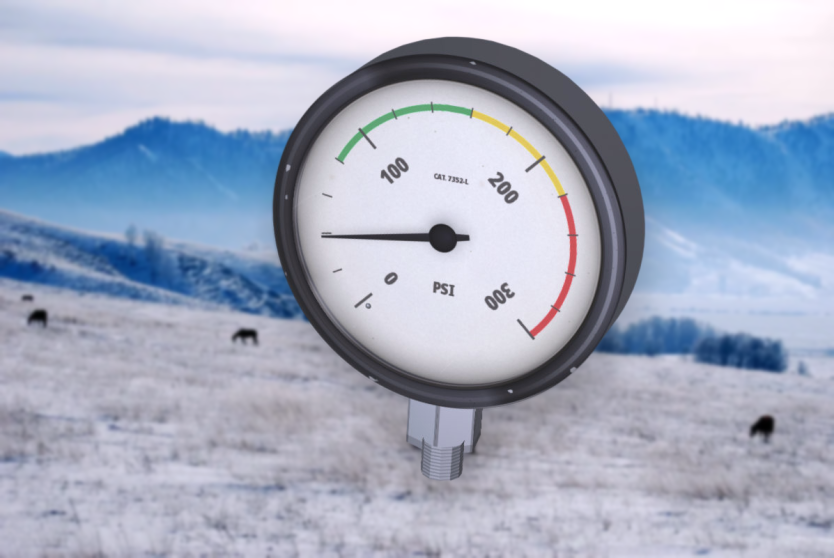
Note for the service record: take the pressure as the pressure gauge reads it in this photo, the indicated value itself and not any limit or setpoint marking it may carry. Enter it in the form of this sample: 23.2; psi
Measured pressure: 40; psi
